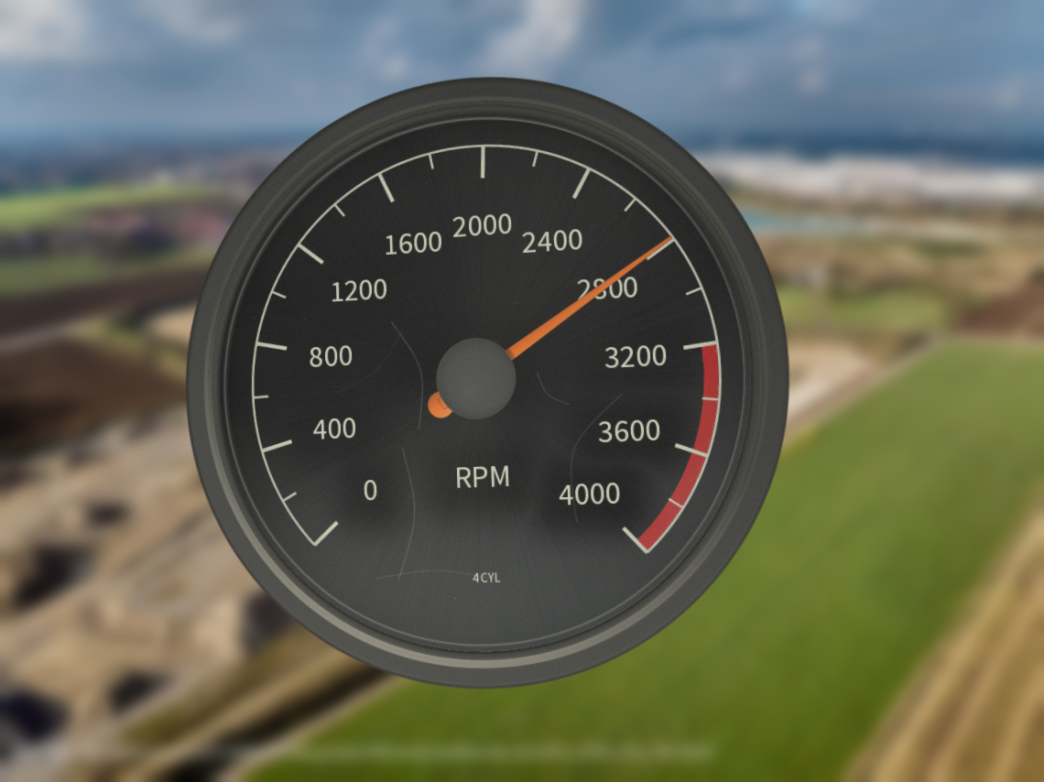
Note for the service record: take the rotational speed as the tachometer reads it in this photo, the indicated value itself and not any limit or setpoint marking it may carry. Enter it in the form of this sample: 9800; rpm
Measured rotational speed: 2800; rpm
